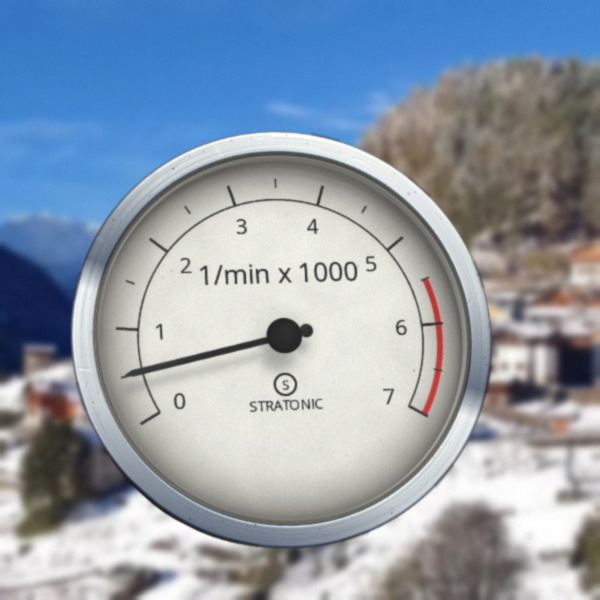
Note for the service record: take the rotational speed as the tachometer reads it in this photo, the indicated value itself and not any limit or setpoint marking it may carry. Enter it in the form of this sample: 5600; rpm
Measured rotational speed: 500; rpm
